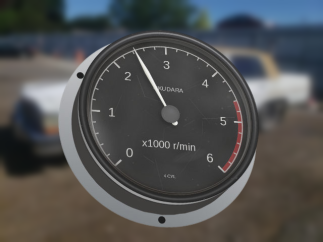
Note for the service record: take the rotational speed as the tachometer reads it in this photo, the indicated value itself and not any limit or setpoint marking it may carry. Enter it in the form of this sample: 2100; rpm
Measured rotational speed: 2400; rpm
